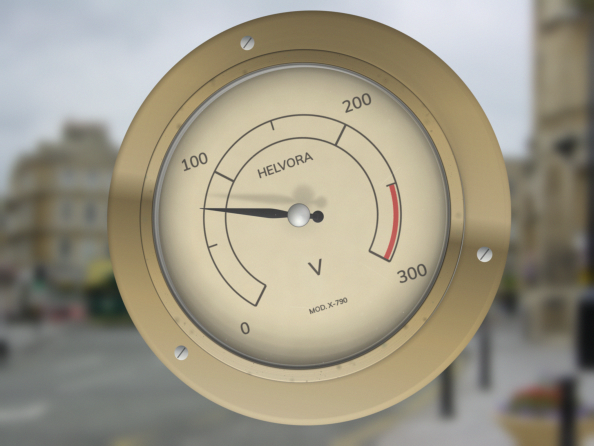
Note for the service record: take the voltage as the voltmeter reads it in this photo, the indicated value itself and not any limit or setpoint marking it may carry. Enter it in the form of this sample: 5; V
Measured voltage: 75; V
